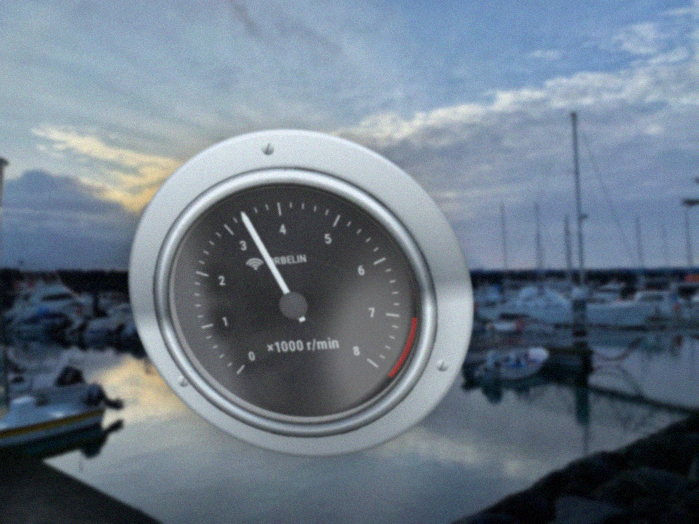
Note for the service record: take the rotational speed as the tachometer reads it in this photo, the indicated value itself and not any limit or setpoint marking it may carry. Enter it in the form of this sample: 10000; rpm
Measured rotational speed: 3400; rpm
